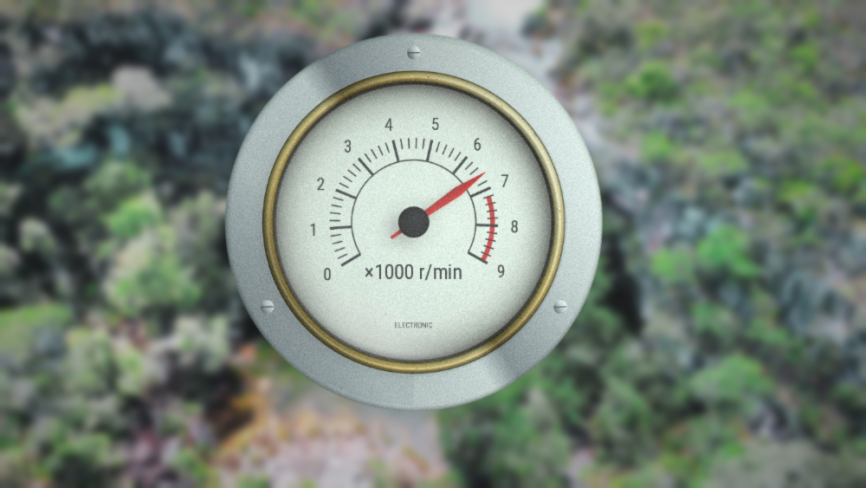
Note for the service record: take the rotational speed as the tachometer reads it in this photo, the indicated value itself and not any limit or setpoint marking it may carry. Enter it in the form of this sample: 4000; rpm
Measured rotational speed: 6600; rpm
